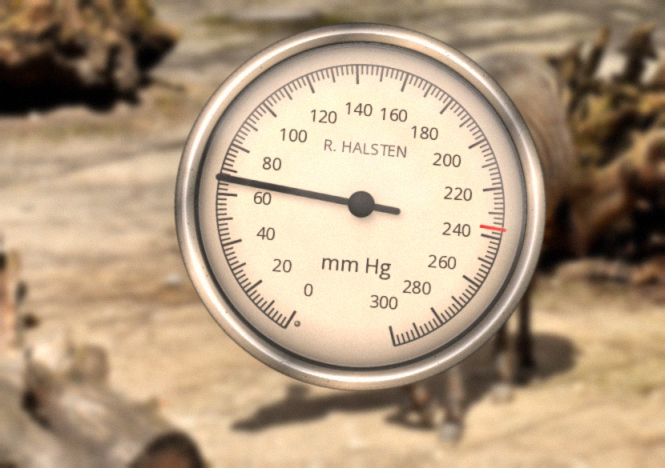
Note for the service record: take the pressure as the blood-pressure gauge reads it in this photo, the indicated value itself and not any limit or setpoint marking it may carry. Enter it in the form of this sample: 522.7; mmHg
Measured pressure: 66; mmHg
